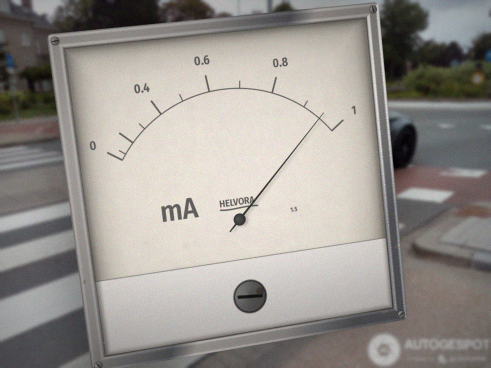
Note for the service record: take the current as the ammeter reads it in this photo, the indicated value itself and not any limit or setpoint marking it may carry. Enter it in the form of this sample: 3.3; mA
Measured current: 0.95; mA
